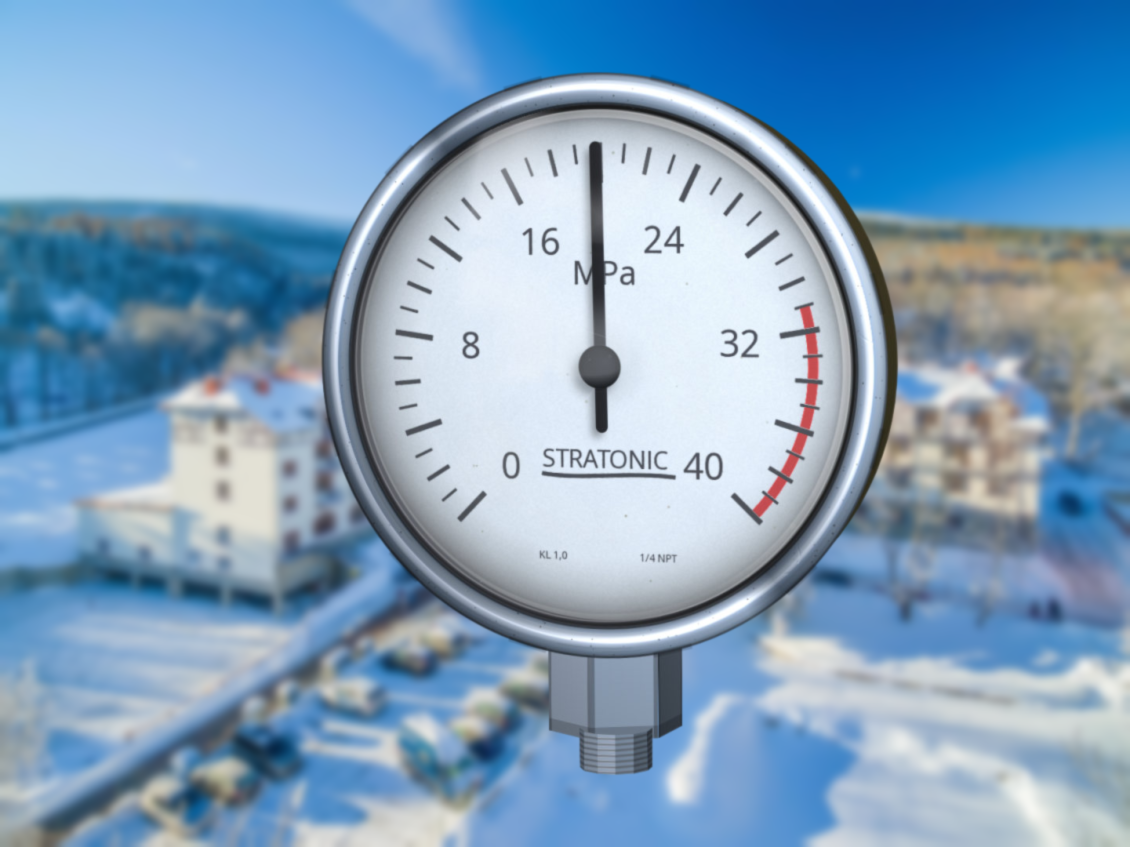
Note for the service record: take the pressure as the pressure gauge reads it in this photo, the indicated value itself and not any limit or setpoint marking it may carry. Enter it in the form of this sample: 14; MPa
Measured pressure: 20; MPa
